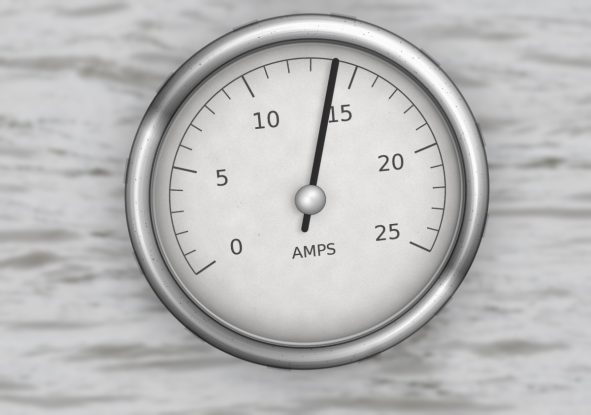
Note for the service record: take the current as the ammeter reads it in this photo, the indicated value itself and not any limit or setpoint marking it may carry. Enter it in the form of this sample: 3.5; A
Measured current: 14; A
